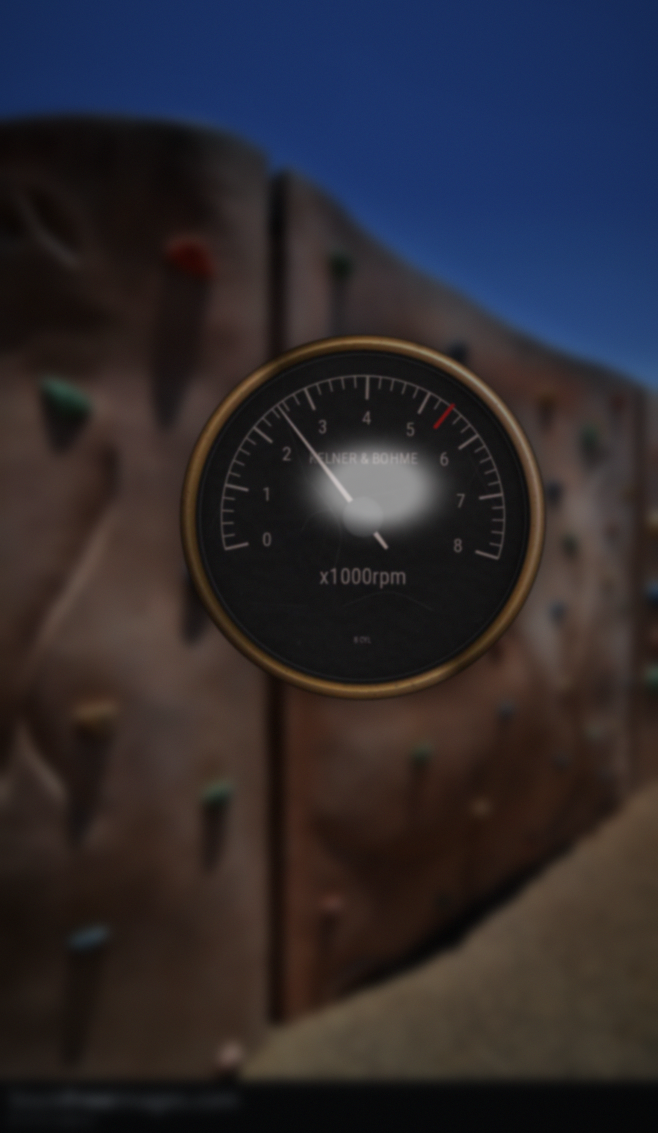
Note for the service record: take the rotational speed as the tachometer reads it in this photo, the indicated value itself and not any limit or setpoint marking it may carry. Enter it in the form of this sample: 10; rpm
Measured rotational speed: 2500; rpm
